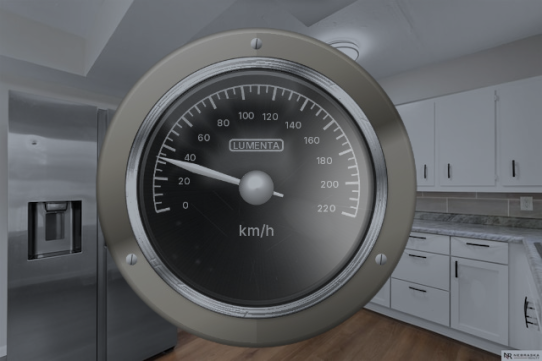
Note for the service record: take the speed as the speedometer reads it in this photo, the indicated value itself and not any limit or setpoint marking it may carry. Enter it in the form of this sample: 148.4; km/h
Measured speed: 32.5; km/h
